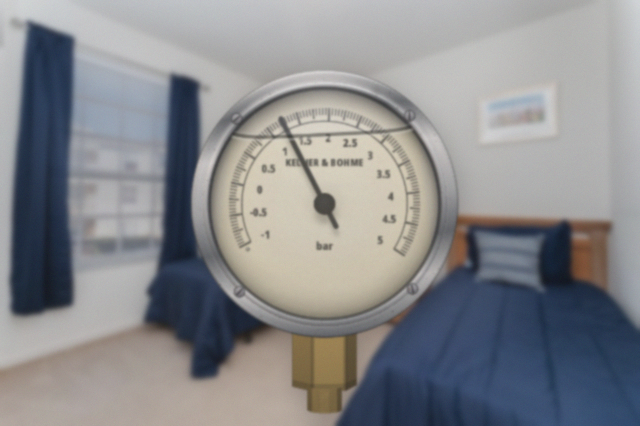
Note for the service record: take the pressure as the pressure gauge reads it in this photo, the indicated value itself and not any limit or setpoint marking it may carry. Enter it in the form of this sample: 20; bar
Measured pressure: 1.25; bar
